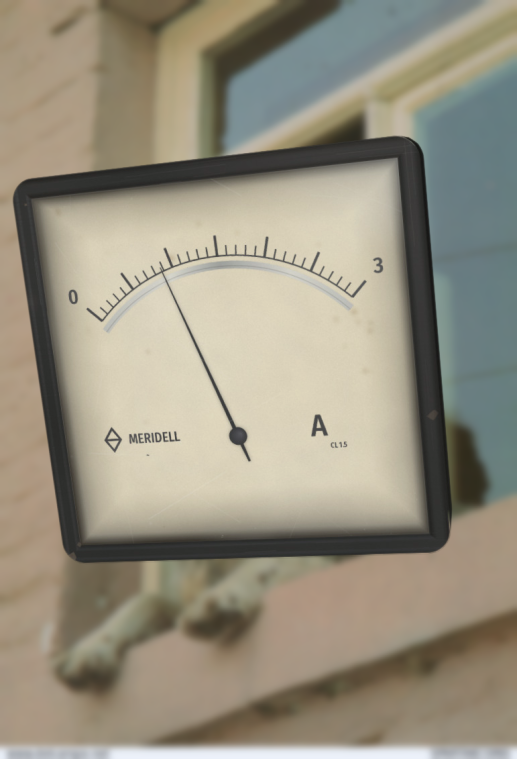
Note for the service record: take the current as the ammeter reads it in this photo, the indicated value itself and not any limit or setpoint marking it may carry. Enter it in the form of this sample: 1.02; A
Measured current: 0.9; A
